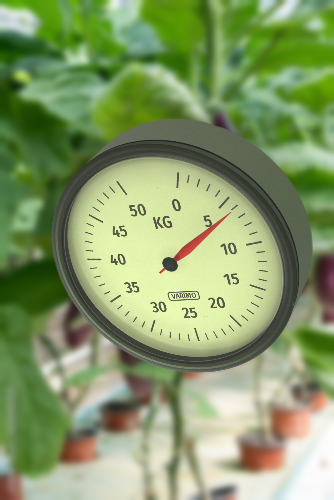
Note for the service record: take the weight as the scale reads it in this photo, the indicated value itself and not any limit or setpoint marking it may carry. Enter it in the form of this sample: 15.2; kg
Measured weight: 6; kg
